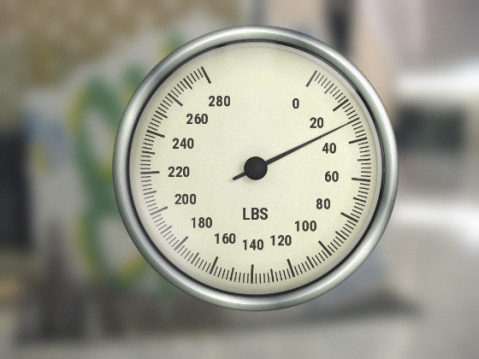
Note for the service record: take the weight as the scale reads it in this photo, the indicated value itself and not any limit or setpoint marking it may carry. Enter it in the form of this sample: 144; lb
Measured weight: 30; lb
